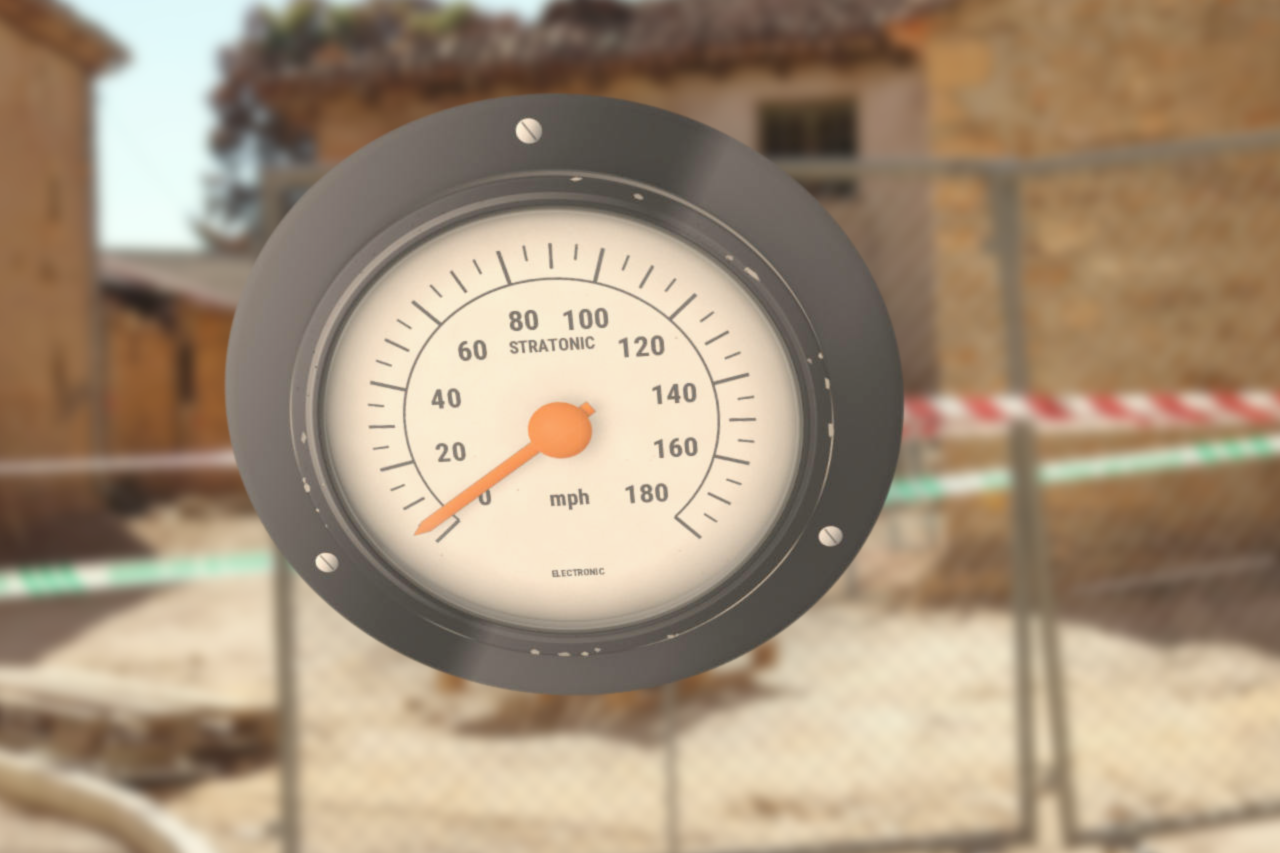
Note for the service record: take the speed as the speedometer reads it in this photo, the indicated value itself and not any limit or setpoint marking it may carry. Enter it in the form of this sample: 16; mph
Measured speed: 5; mph
